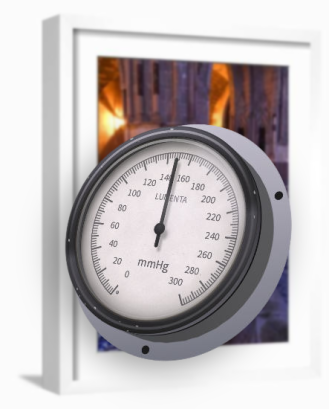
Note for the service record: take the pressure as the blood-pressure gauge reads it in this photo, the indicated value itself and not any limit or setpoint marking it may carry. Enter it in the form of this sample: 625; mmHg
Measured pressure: 150; mmHg
